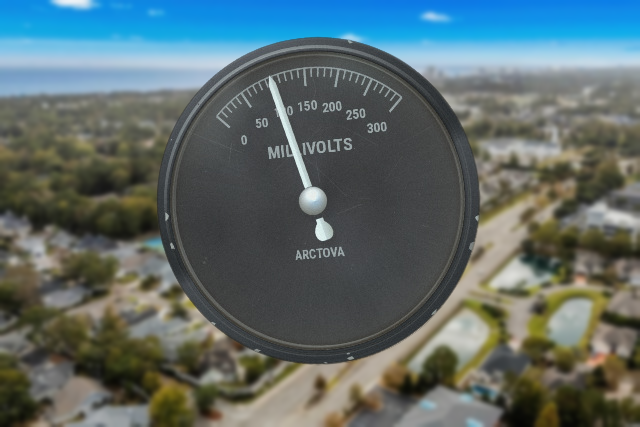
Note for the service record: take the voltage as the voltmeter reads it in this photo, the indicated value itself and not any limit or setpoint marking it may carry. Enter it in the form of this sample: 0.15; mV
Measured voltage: 100; mV
